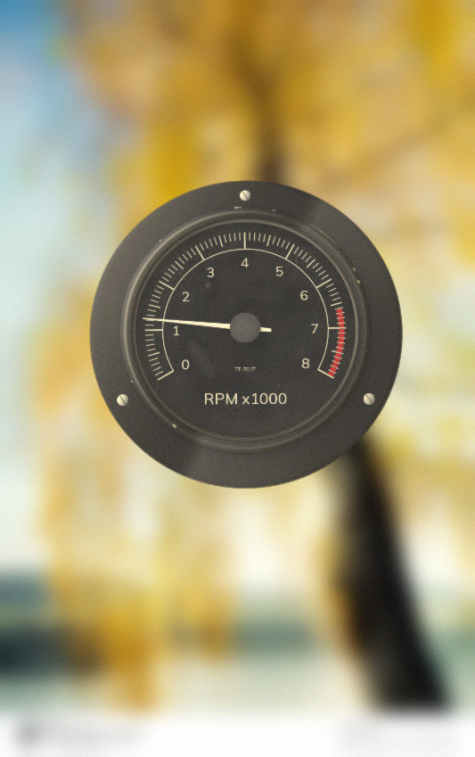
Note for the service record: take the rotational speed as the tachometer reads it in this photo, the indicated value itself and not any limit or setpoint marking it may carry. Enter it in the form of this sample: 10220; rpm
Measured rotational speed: 1200; rpm
